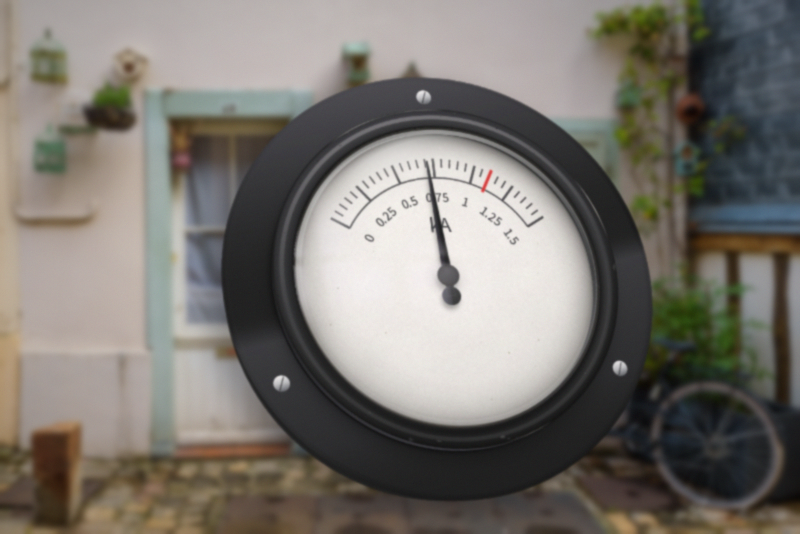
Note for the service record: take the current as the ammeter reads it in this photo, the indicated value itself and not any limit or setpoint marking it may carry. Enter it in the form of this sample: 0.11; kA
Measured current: 0.7; kA
